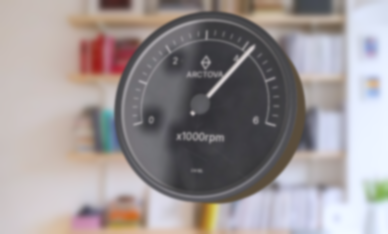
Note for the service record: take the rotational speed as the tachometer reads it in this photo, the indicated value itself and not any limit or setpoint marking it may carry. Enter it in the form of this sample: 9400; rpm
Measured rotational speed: 4200; rpm
